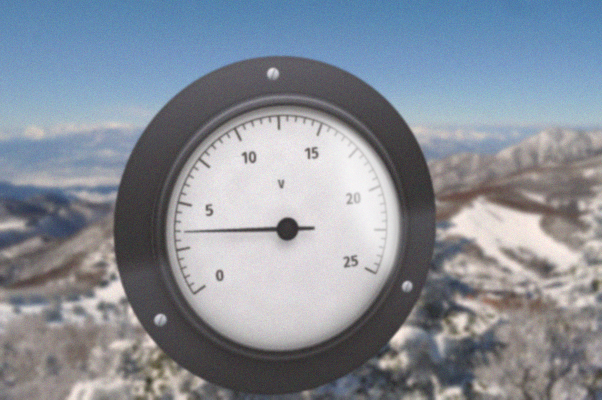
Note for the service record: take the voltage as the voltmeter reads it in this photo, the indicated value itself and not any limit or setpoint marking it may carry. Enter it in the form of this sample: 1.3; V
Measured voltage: 3.5; V
